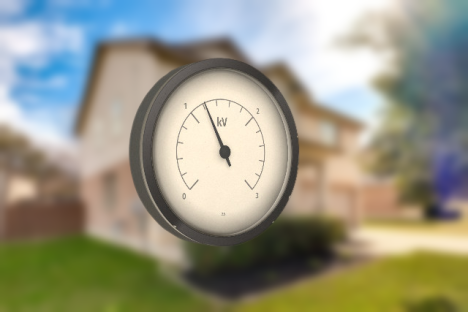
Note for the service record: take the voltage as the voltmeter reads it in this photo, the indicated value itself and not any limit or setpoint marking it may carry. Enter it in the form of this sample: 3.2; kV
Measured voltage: 1.2; kV
